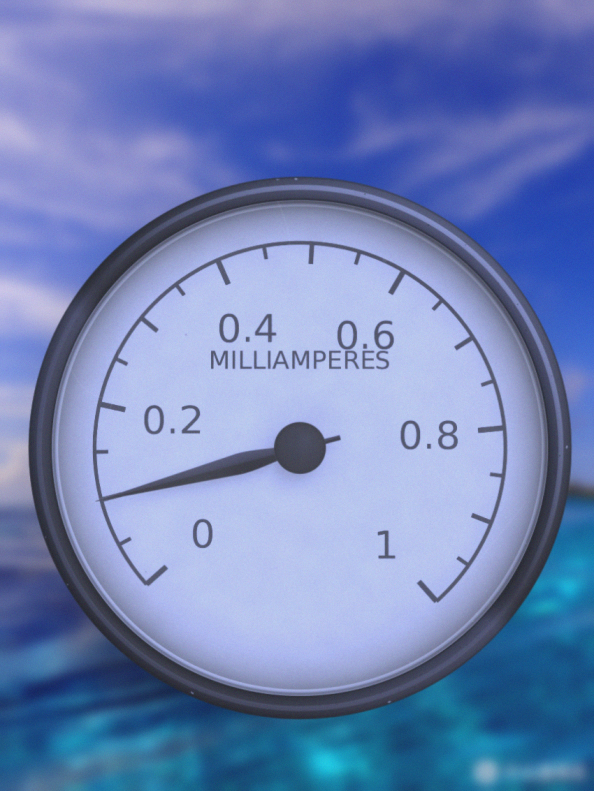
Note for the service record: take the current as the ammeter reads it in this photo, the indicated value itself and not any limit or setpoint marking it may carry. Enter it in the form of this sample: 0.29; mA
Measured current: 0.1; mA
